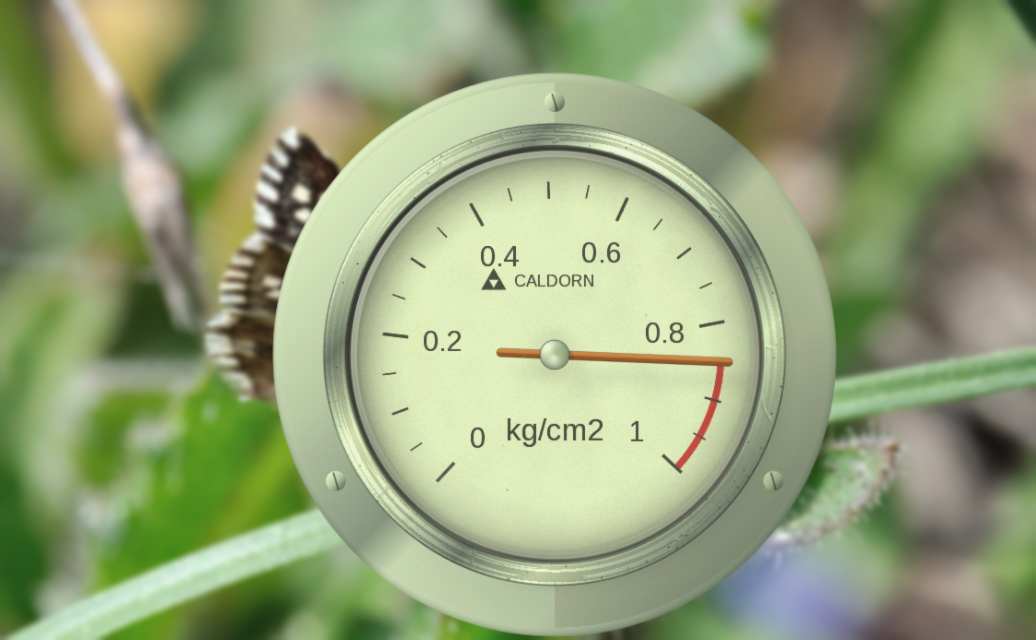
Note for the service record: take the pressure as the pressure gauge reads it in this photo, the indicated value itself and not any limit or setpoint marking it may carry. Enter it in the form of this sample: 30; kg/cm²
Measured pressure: 0.85; kg/cm²
